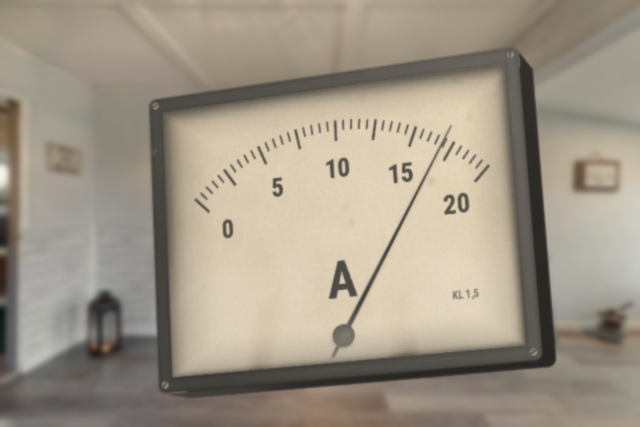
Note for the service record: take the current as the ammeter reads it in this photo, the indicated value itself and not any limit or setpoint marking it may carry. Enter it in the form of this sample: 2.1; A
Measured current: 17; A
